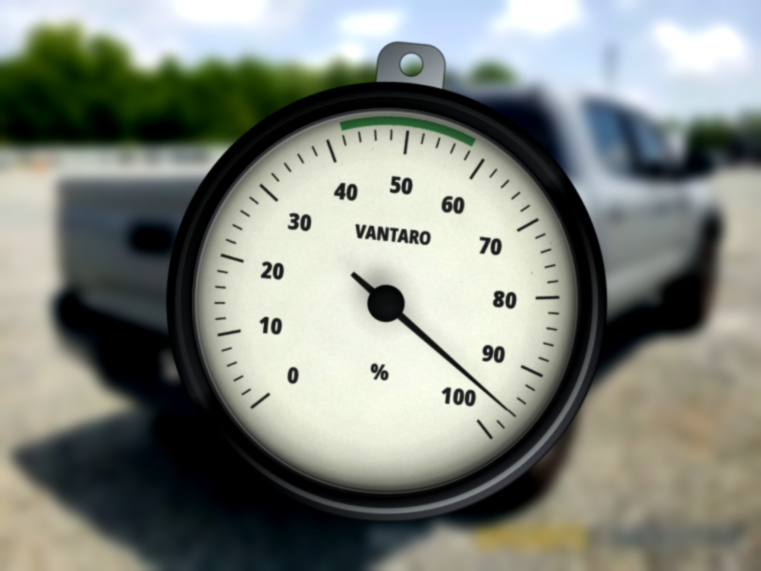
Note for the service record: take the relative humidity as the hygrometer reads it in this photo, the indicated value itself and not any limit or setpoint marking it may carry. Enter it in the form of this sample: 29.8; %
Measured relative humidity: 96; %
